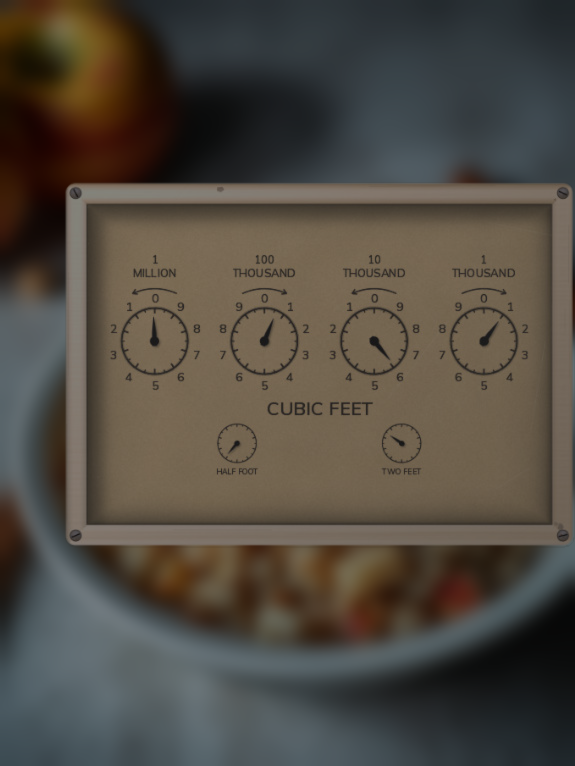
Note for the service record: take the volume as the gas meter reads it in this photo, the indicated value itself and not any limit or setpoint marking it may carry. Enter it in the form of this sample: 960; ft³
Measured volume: 6100; ft³
